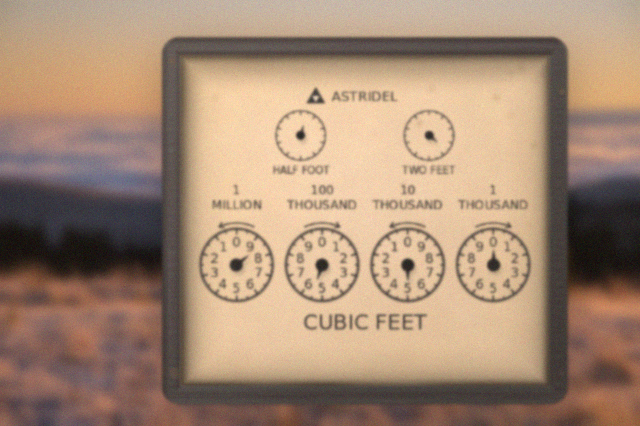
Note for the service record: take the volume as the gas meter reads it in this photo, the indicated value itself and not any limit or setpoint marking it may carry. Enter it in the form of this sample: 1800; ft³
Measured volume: 855000; ft³
